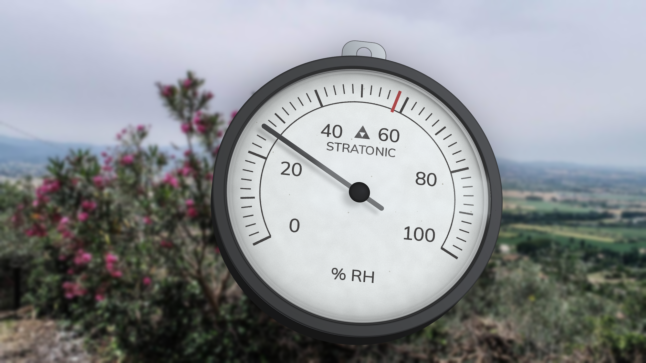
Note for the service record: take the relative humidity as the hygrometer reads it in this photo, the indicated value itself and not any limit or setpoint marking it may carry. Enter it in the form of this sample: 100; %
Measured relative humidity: 26; %
